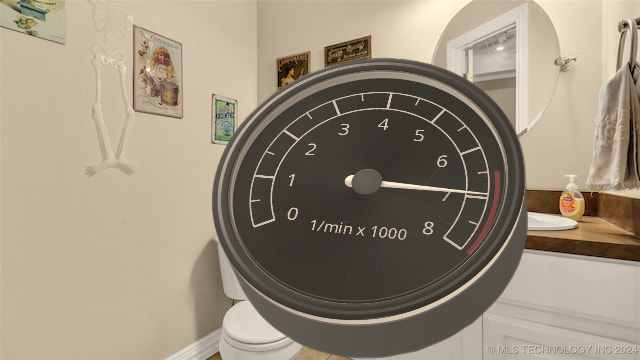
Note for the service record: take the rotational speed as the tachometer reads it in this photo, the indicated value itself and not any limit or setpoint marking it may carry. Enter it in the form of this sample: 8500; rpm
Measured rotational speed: 7000; rpm
